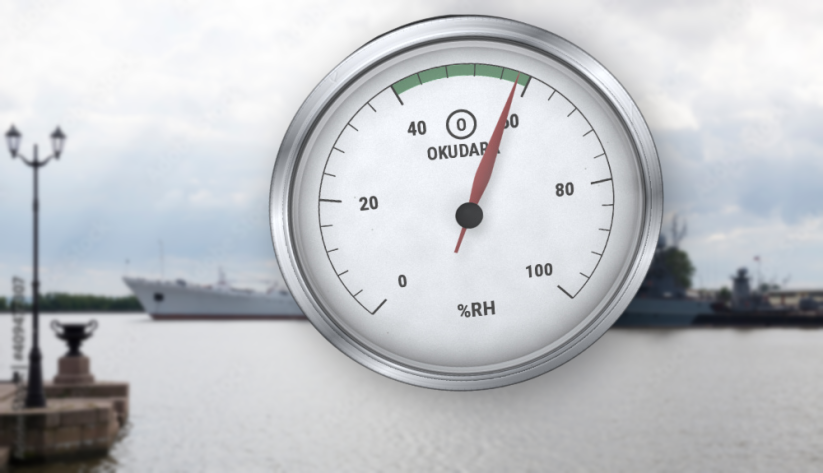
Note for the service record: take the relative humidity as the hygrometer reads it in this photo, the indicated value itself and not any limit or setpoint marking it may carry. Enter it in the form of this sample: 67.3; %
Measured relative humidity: 58; %
